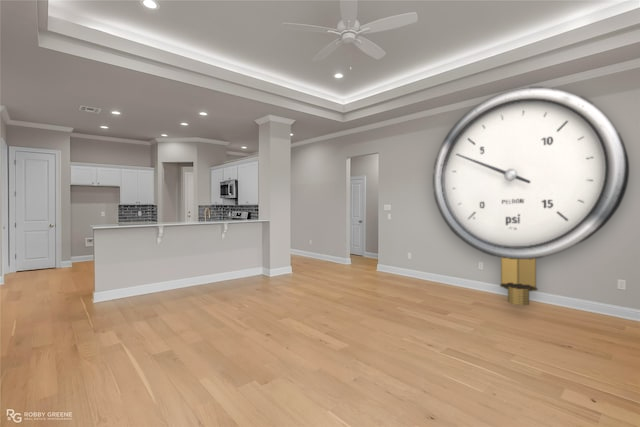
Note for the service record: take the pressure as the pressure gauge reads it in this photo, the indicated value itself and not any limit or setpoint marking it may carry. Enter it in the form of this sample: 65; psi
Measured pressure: 4; psi
